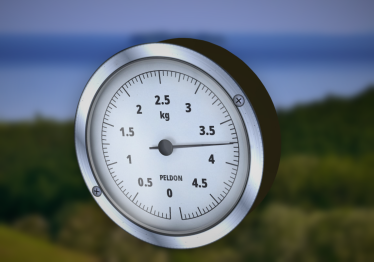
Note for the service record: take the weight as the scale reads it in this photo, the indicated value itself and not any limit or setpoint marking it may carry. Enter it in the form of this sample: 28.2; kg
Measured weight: 3.75; kg
